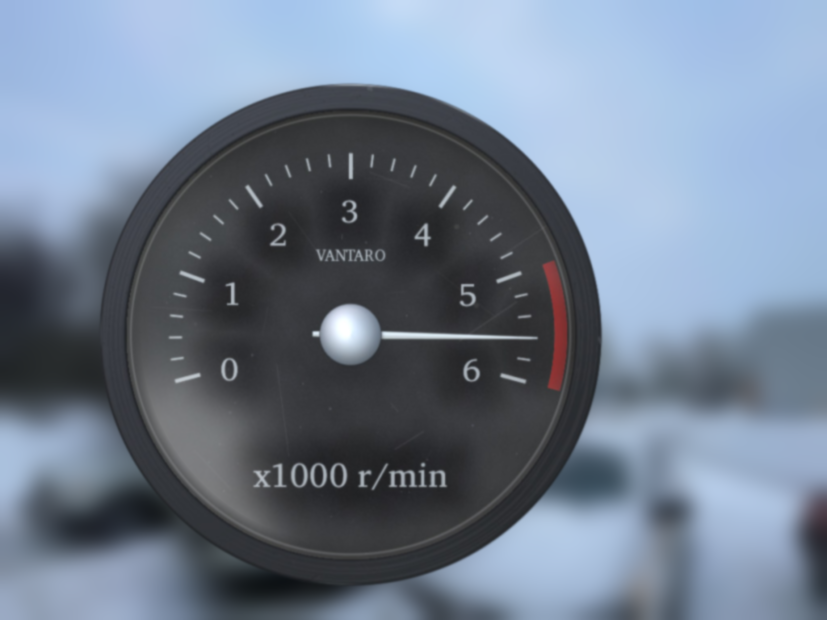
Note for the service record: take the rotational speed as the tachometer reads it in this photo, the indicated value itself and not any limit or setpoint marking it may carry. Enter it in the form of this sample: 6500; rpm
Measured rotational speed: 5600; rpm
